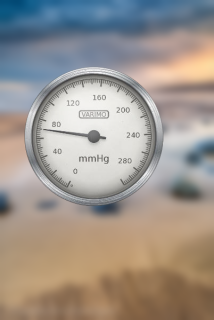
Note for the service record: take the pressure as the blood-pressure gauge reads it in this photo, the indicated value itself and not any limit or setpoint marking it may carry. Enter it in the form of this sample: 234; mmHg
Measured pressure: 70; mmHg
